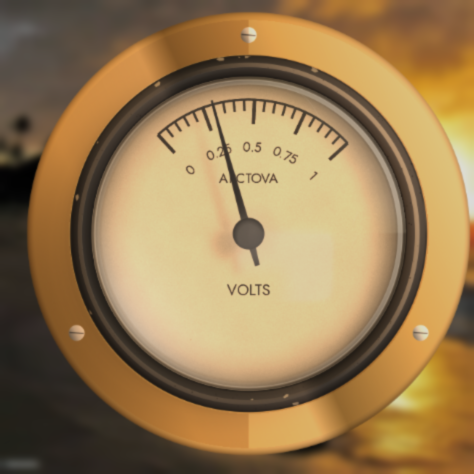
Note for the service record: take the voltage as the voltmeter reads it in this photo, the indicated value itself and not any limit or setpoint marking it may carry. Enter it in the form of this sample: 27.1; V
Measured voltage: 0.3; V
